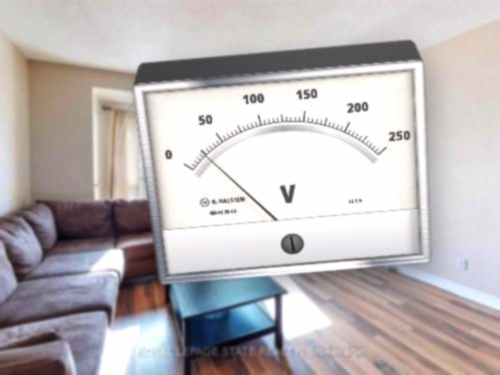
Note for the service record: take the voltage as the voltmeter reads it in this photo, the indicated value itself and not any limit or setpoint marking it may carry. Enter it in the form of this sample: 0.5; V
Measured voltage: 25; V
